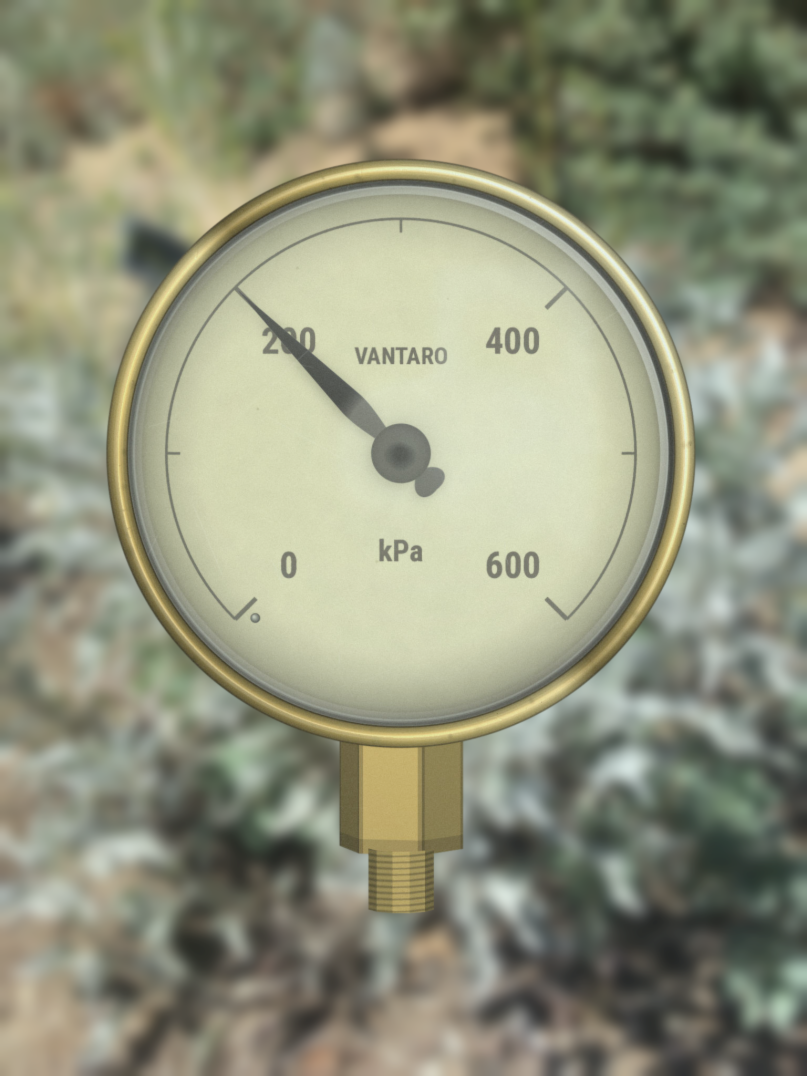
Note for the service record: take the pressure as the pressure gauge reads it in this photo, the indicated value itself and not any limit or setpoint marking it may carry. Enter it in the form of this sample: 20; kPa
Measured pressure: 200; kPa
